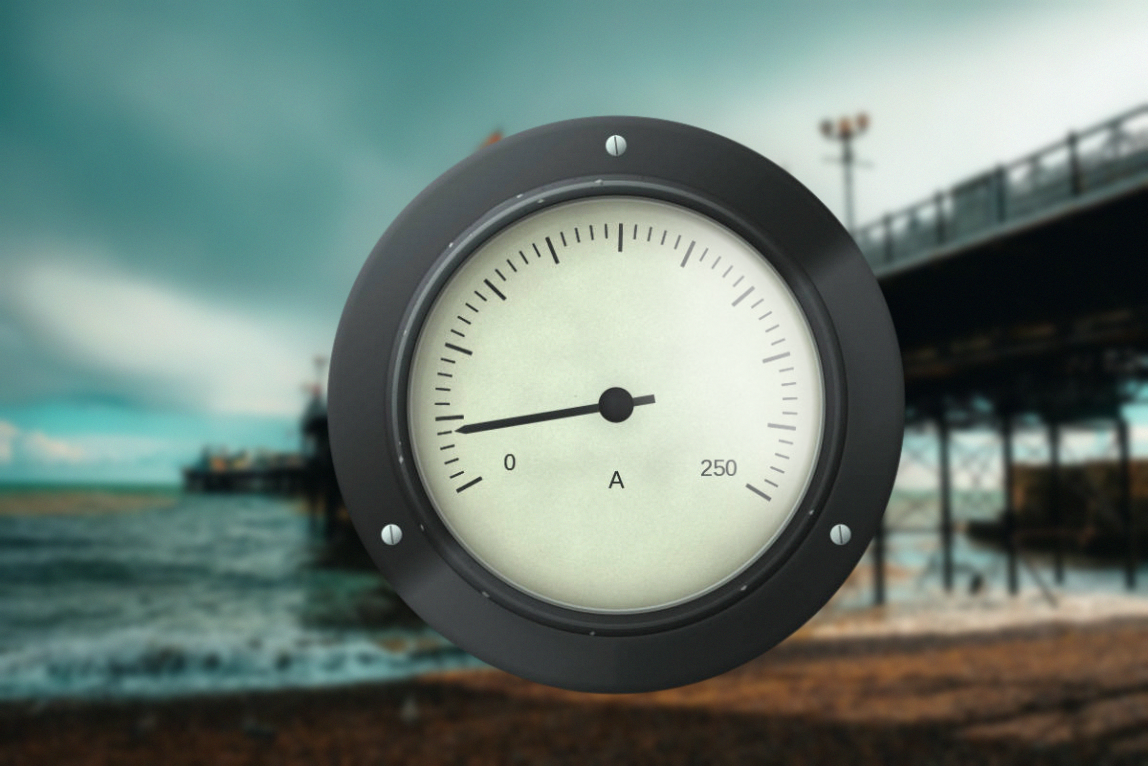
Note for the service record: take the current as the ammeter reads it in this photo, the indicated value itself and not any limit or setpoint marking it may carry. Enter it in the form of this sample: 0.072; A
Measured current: 20; A
